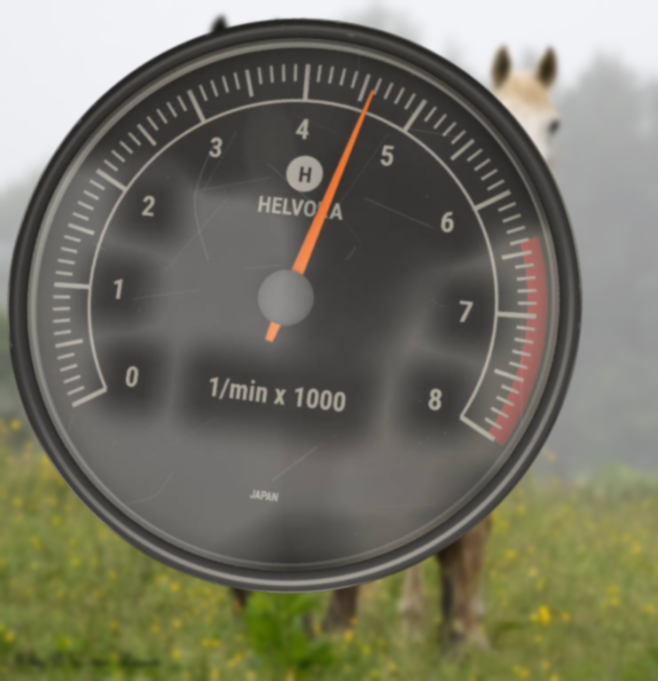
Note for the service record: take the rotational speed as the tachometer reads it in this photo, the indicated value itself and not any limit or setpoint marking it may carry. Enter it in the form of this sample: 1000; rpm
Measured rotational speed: 4600; rpm
